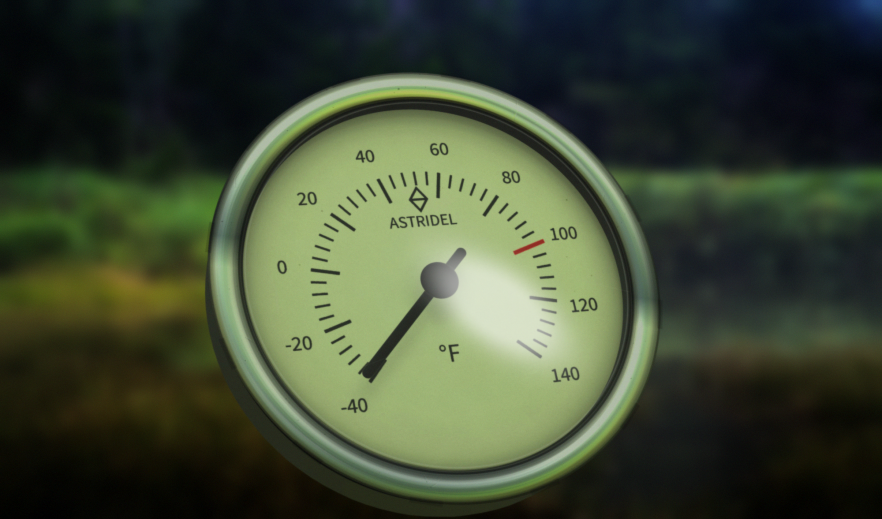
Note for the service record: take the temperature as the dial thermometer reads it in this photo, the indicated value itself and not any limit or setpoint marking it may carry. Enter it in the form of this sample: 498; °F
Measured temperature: -38; °F
